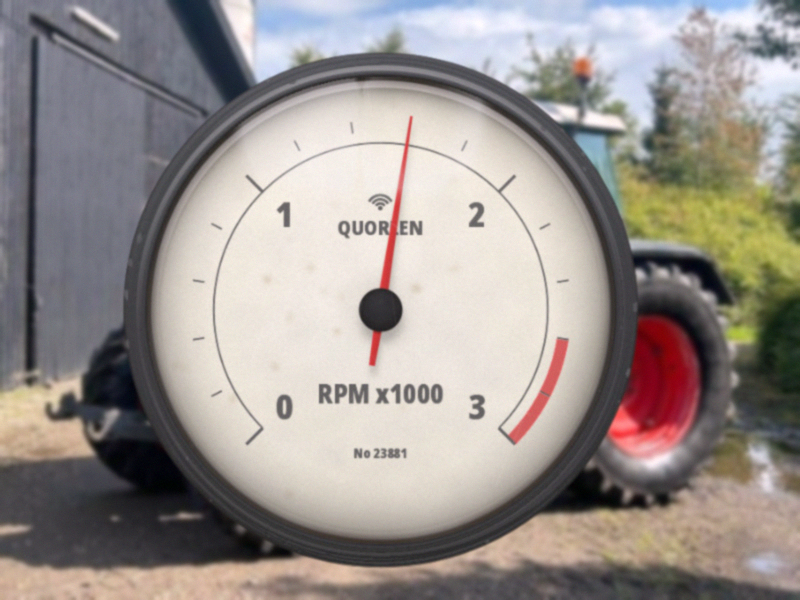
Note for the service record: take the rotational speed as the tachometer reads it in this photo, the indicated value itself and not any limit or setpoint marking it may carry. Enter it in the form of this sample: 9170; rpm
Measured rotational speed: 1600; rpm
